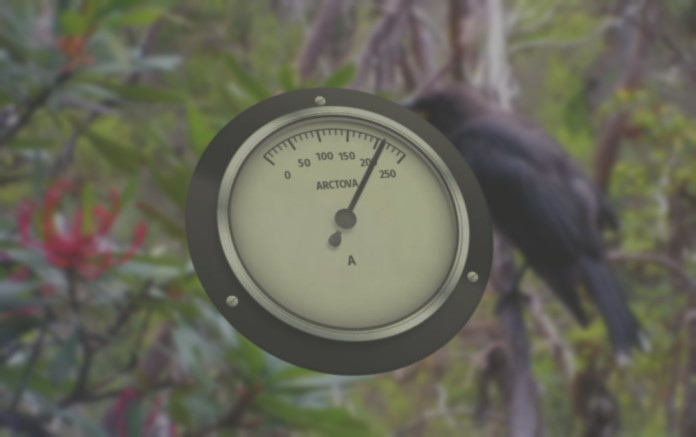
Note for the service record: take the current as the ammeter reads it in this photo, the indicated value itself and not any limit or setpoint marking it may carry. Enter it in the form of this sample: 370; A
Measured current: 210; A
